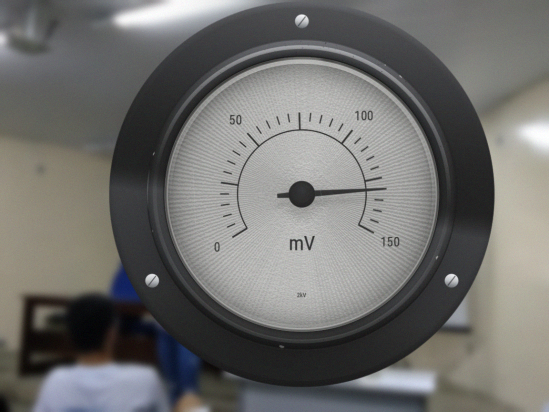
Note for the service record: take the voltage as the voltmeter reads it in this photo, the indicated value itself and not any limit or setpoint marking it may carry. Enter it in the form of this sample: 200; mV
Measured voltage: 130; mV
